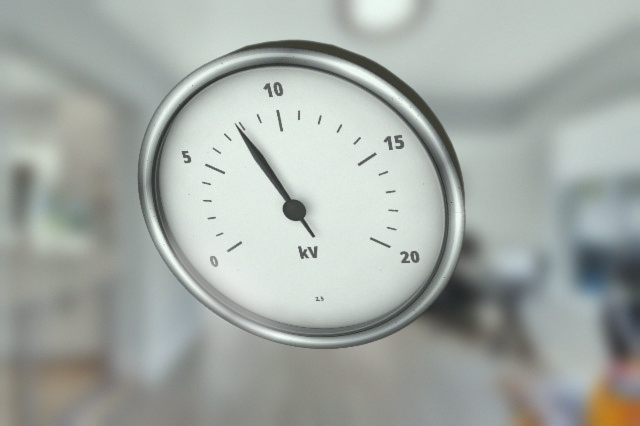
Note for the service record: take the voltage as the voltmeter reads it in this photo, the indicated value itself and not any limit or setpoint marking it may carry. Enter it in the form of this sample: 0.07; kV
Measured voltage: 8; kV
